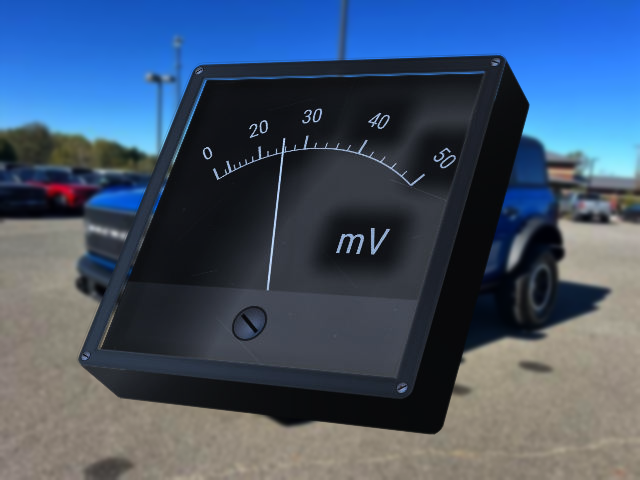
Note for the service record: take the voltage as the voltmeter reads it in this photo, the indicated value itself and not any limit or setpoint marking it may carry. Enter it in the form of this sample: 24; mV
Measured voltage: 26; mV
